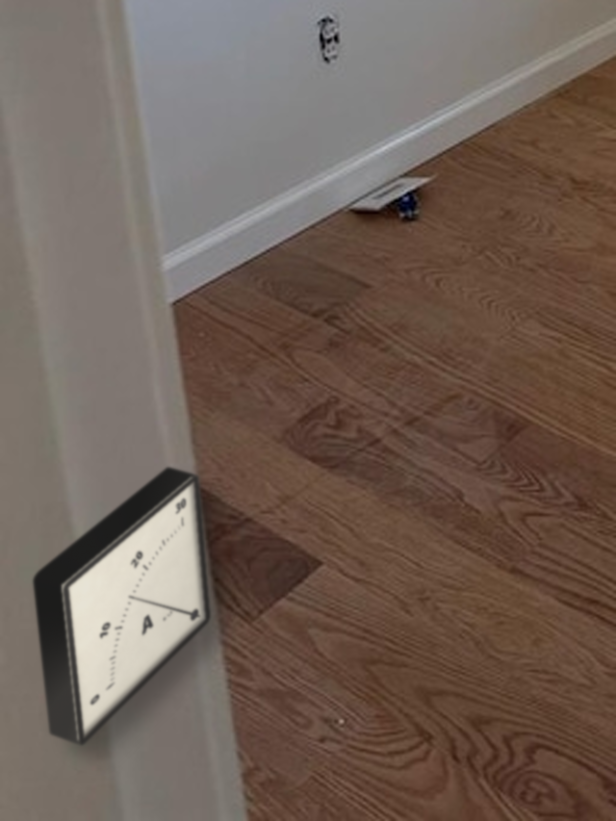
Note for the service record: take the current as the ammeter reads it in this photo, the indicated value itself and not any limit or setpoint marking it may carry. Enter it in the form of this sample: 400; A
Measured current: 15; A
